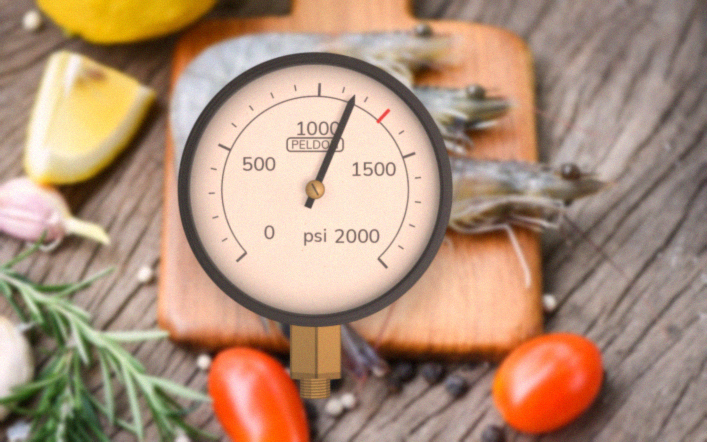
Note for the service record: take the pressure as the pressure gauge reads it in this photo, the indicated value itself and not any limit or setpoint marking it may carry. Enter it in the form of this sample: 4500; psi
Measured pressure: 1150; psi
